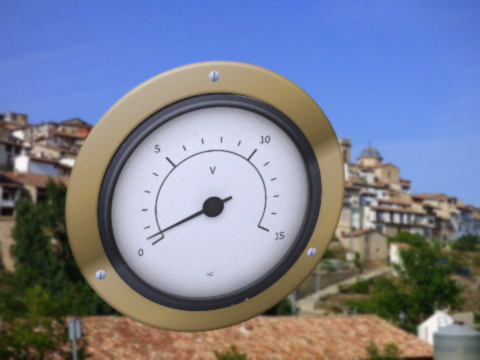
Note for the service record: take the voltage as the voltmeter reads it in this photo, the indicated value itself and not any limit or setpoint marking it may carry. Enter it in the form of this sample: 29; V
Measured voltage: 0.5; V
